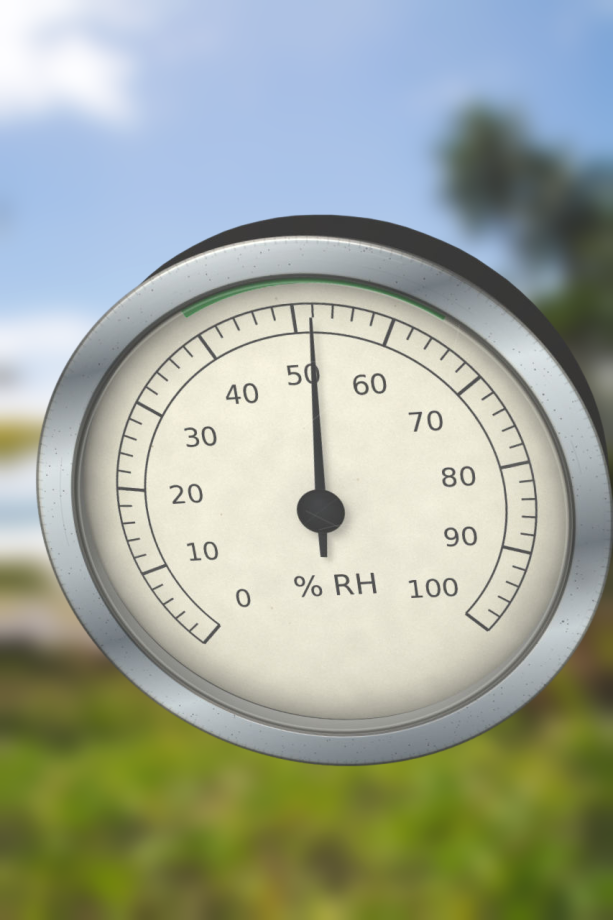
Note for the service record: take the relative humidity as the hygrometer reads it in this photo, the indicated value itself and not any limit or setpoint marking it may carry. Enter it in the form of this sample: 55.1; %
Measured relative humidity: 52; %
